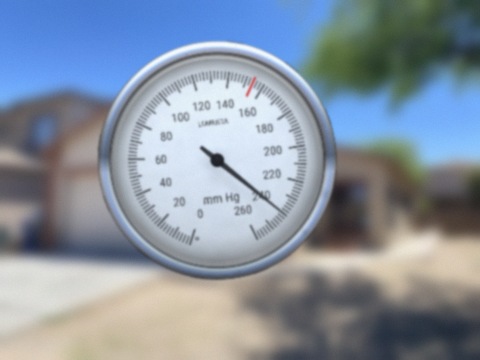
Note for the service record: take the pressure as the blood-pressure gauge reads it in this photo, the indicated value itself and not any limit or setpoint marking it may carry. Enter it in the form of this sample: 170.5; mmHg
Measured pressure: 240; mmHg
